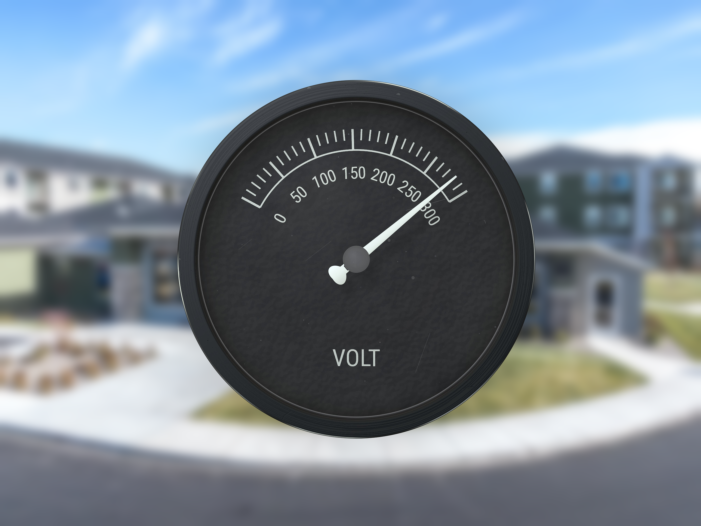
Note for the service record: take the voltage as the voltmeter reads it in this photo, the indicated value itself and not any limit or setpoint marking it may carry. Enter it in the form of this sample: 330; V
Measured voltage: 280; V
